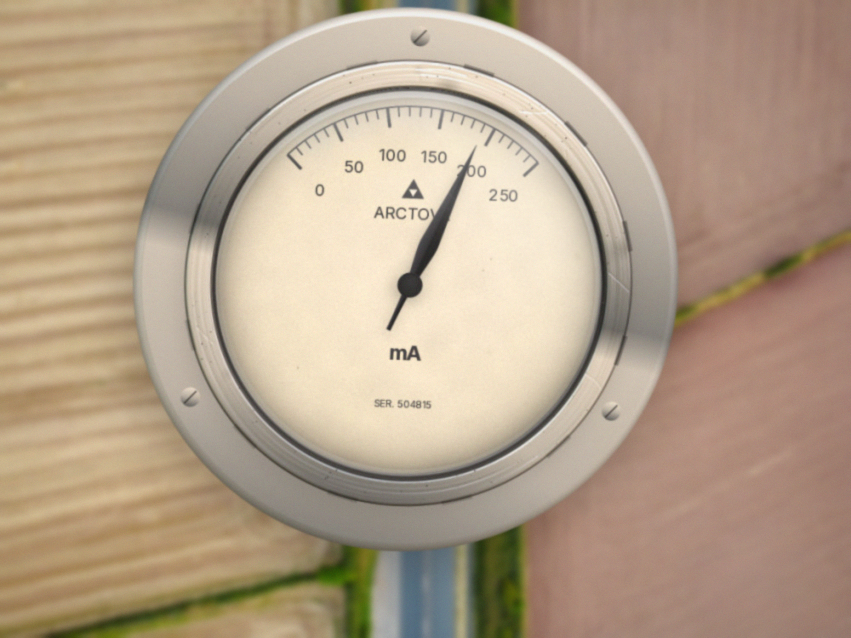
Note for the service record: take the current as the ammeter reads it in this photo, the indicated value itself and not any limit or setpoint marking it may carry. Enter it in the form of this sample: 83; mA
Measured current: 190; mA
